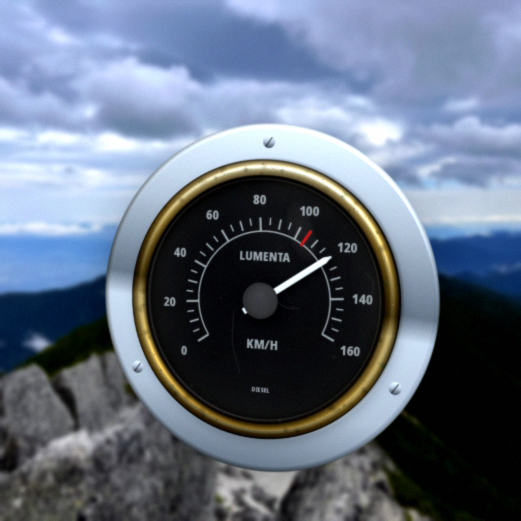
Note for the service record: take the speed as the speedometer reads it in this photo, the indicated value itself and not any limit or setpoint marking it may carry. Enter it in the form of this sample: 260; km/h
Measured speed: 120; km/h
